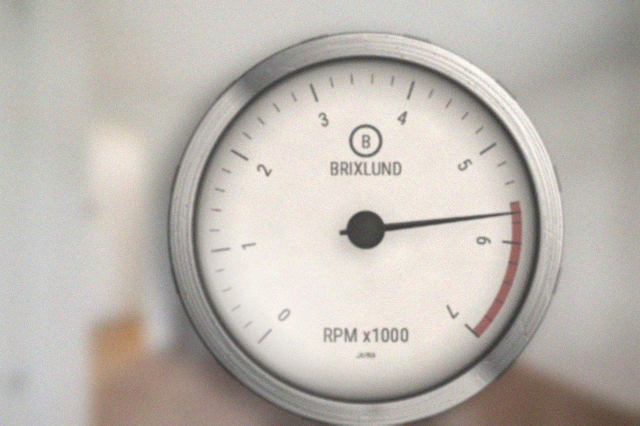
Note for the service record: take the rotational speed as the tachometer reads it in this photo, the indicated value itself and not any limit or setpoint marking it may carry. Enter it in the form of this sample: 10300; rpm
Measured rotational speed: 5700; rpm
